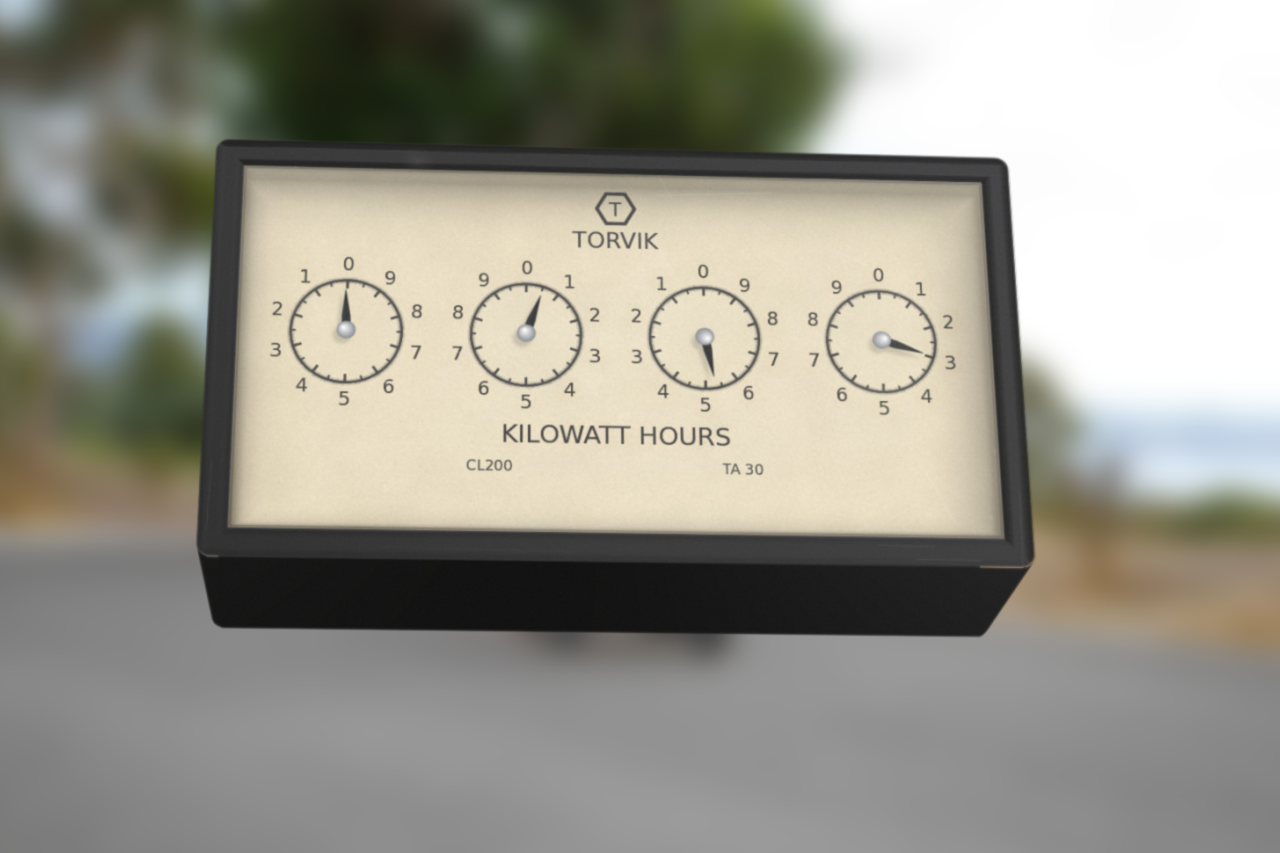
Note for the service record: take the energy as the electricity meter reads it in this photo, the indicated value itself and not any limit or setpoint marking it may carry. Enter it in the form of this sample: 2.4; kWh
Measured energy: 53; kWh
